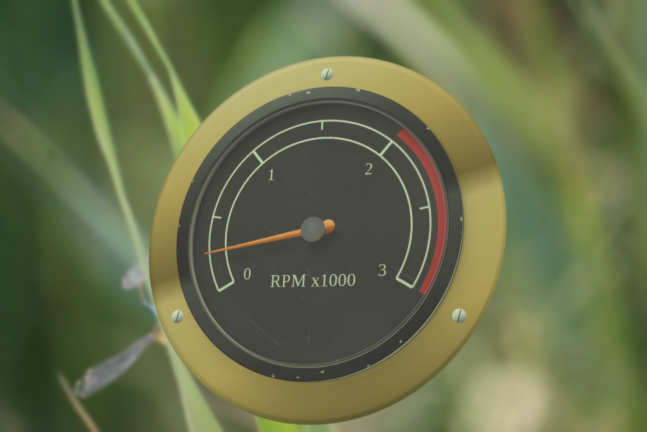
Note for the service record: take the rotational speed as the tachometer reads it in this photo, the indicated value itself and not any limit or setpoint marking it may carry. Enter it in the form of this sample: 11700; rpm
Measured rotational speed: 250; rpm
